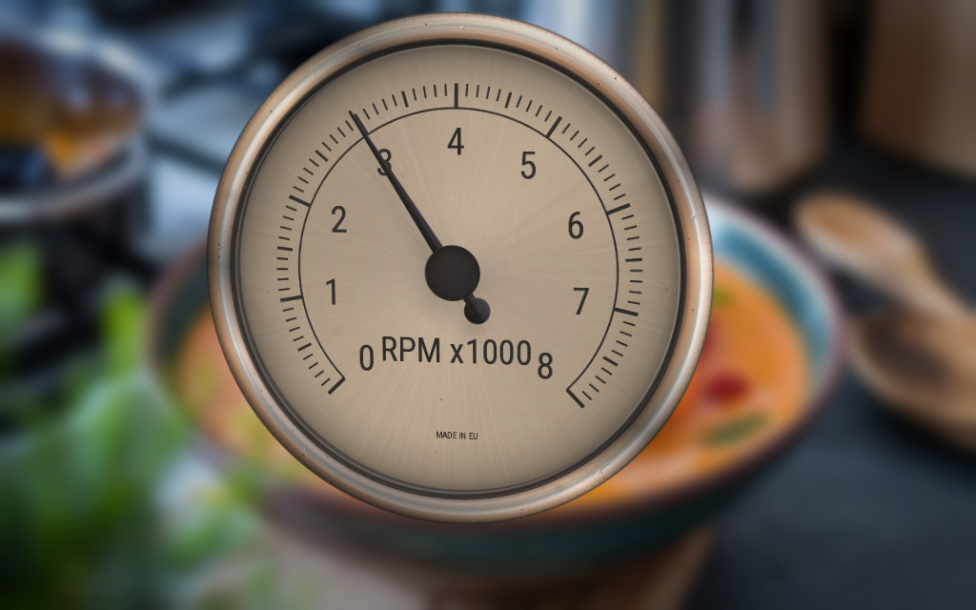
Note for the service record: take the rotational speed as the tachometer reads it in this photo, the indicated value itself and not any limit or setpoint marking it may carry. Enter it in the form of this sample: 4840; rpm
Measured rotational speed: 3000; rpm
